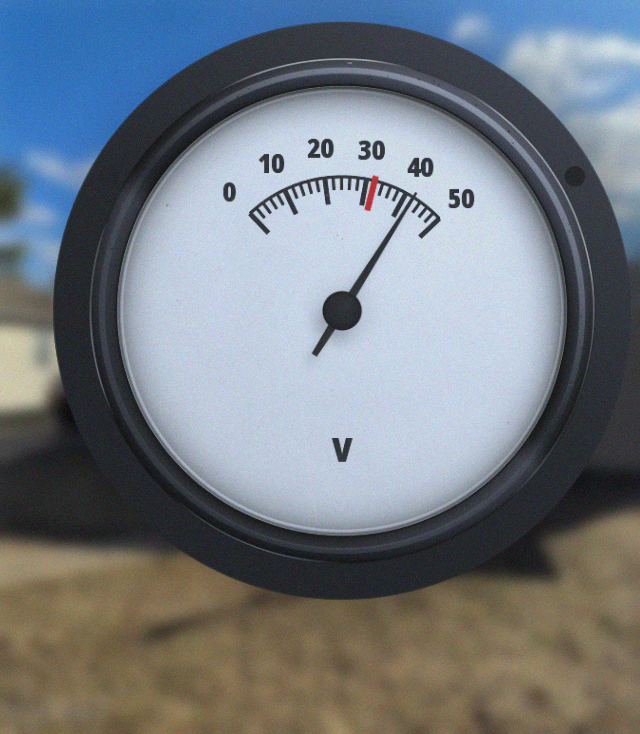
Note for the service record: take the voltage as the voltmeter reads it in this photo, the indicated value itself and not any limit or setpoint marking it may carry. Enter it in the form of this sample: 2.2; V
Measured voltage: 42; V
